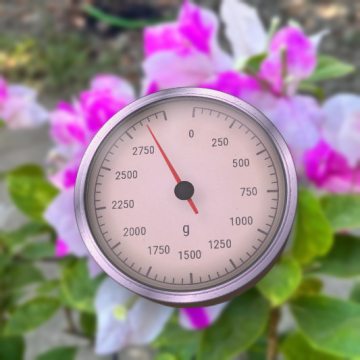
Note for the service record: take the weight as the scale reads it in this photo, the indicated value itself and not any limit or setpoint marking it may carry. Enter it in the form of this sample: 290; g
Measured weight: 2875; g
